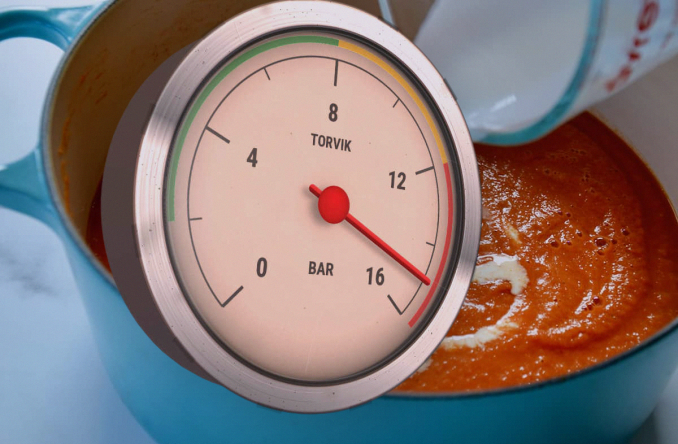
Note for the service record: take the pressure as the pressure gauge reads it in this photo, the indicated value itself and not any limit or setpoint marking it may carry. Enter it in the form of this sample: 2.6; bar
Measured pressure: 15; bar
